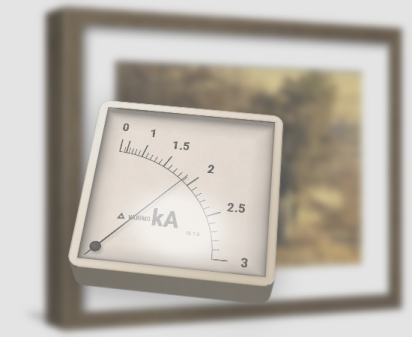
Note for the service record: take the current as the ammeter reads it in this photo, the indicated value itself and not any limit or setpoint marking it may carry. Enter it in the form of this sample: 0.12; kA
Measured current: 1.9; kA
